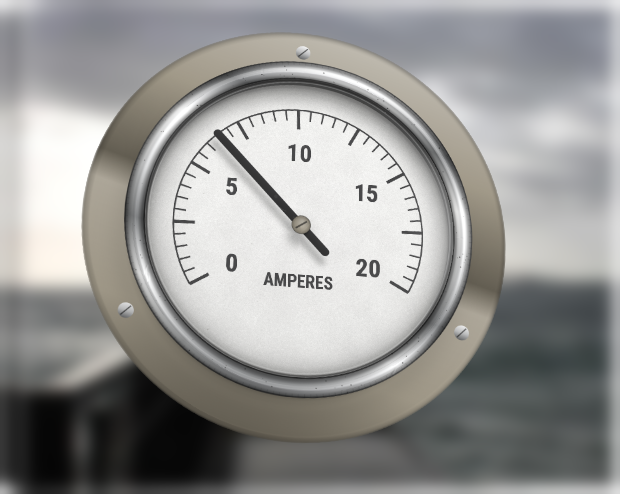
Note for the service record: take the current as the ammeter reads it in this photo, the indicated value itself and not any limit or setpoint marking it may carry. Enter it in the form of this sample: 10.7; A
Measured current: 6.5; A
